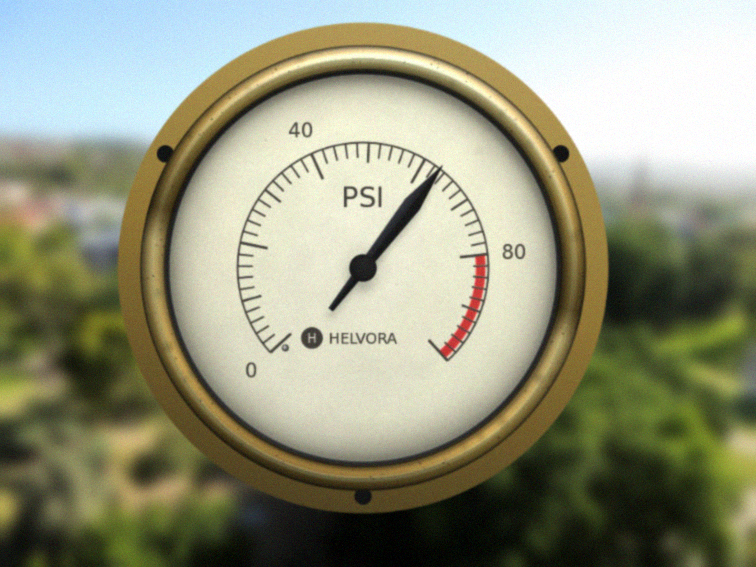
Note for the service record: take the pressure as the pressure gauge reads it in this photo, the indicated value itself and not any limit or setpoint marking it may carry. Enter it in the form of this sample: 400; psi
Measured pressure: 63; psi
